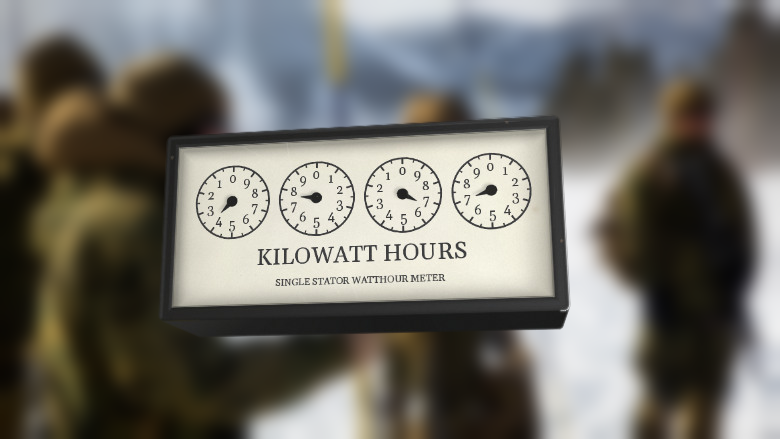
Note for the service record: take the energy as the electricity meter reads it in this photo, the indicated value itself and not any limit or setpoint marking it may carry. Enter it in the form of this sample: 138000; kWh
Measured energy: 3767; kWh
